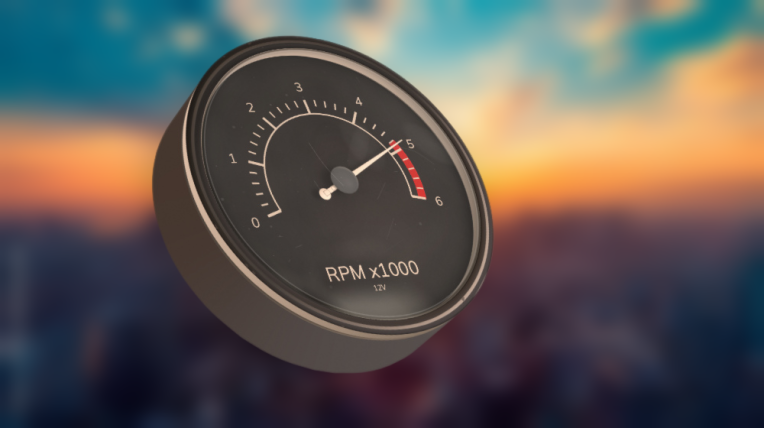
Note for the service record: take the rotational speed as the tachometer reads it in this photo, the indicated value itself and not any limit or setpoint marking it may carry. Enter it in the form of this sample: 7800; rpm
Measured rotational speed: 4900; rpm
